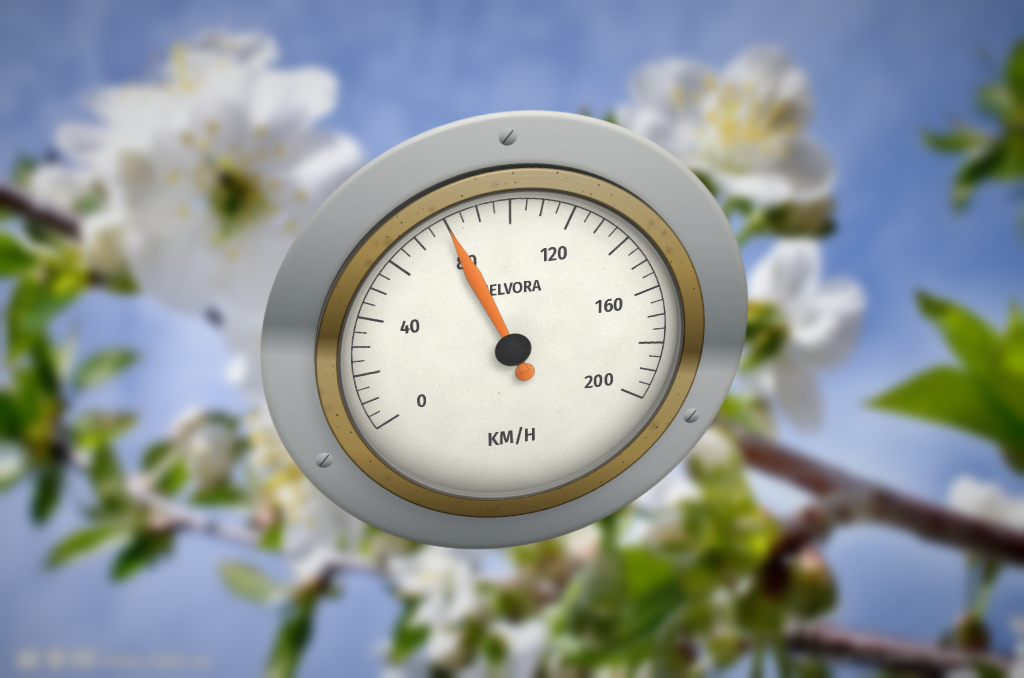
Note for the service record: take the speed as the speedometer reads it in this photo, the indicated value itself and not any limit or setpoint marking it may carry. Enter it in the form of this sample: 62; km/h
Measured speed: 80; km/h
